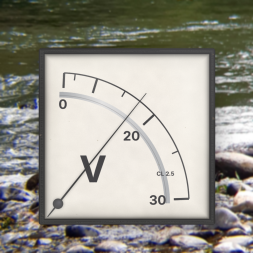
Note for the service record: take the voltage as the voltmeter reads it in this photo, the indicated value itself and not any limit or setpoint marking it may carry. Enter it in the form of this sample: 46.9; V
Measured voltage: 17.5; V
